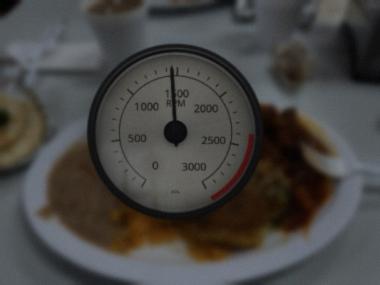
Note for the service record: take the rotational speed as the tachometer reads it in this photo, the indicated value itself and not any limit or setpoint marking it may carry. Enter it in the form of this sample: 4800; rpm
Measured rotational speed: 1450; rpm
